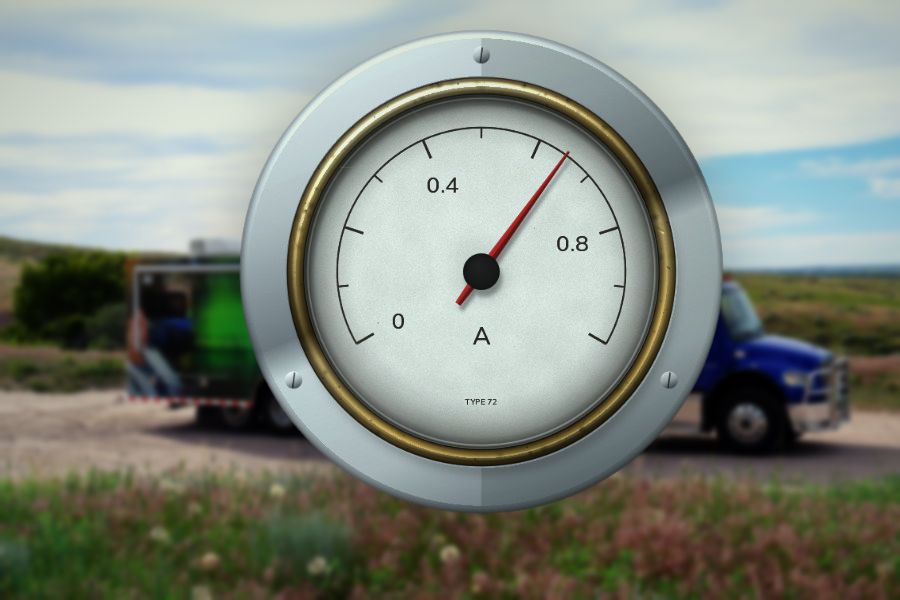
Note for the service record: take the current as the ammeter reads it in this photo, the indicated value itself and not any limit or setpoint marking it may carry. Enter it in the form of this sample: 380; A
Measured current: 0.65; A
